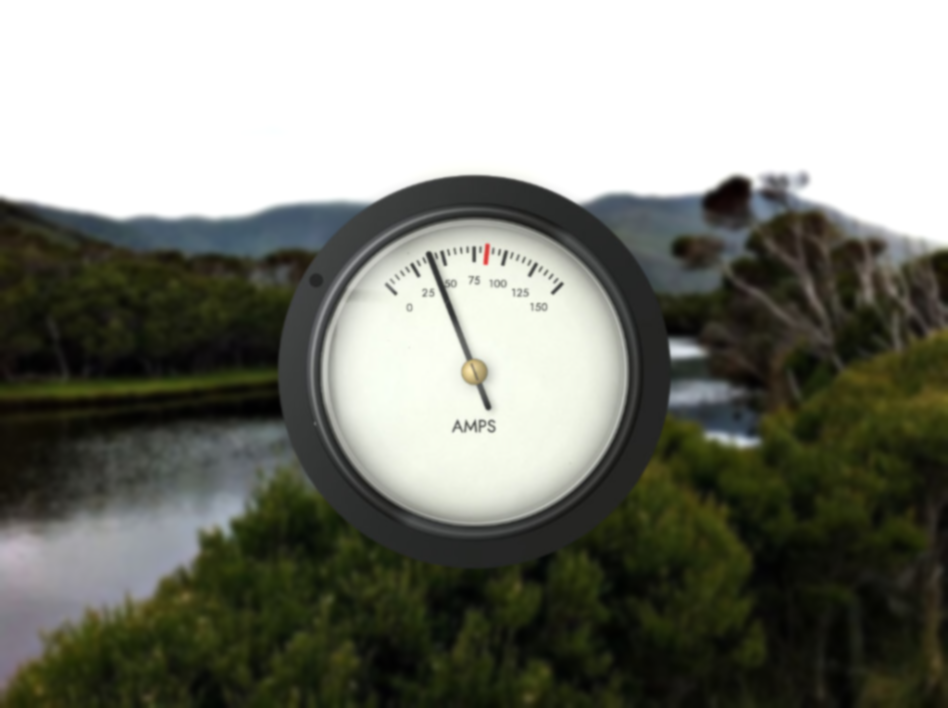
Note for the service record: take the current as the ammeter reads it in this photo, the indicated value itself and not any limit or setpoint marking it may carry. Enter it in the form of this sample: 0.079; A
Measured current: 40; A
